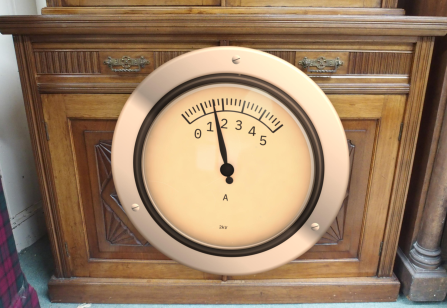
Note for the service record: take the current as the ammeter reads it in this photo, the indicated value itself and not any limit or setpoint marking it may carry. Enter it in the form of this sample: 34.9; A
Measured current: 1.6; A
